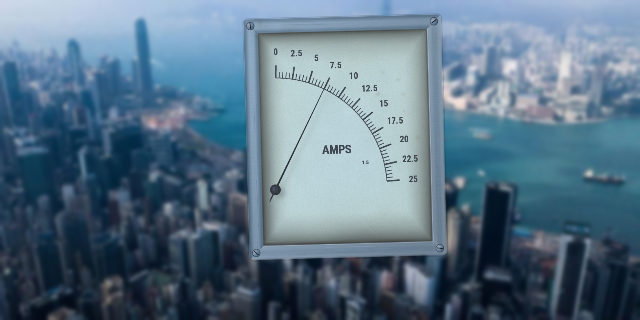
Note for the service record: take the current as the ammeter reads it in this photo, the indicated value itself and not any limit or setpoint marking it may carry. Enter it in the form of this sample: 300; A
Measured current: 7.5; A
